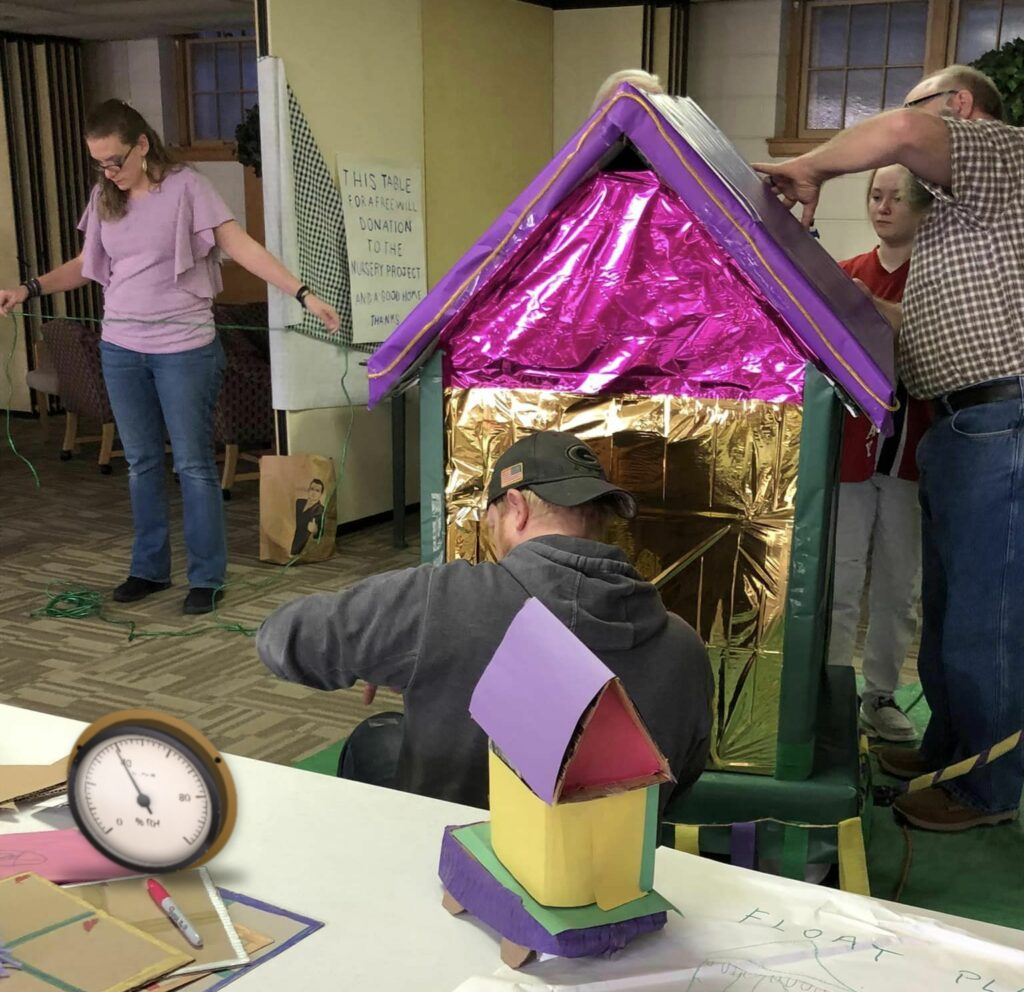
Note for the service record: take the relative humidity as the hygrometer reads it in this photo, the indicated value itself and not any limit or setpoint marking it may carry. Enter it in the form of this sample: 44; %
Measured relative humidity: 40; %
